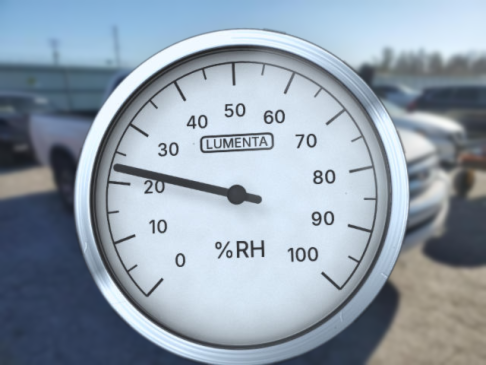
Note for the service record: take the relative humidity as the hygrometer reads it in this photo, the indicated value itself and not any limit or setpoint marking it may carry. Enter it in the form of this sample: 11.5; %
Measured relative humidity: 22.5; %
